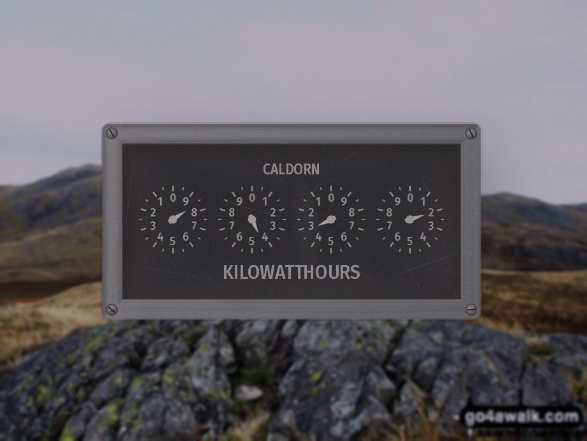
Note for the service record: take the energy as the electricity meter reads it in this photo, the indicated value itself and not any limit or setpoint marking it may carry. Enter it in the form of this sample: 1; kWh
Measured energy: 8432; kWh
